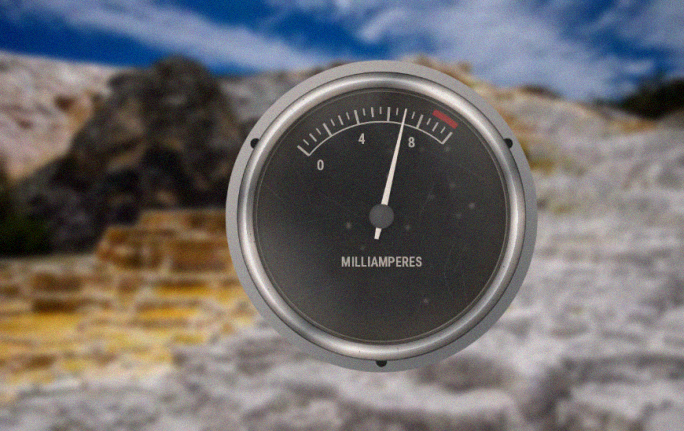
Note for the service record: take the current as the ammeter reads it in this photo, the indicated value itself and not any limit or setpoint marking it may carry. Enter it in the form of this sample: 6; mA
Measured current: 7; mA
